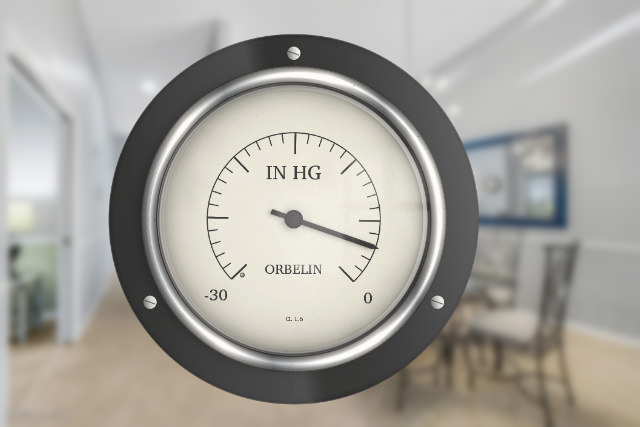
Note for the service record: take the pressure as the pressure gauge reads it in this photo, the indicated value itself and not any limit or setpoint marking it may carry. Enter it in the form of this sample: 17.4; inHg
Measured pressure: -3; inHg
